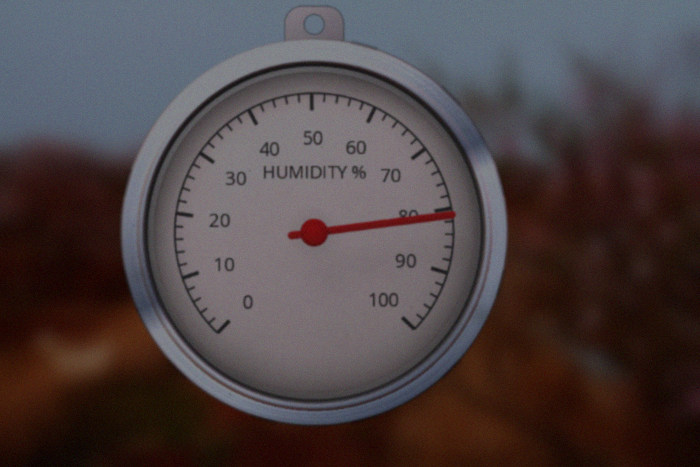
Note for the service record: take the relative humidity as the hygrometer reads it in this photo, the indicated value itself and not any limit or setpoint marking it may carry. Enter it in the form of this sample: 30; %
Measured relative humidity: 81; %
